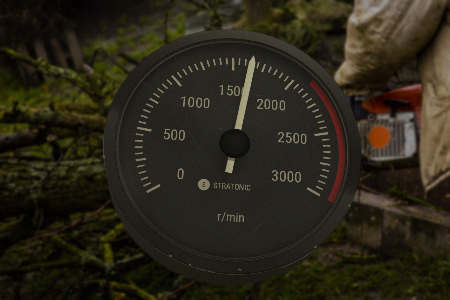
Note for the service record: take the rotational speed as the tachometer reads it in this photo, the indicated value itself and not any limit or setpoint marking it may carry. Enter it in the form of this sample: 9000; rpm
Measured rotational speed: 1650; rpm
